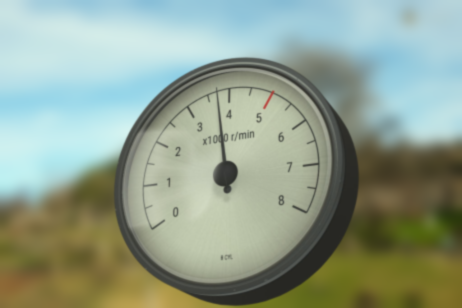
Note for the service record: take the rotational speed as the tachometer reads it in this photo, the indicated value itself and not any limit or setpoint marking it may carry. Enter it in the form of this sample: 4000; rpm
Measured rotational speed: 3750; rpm
